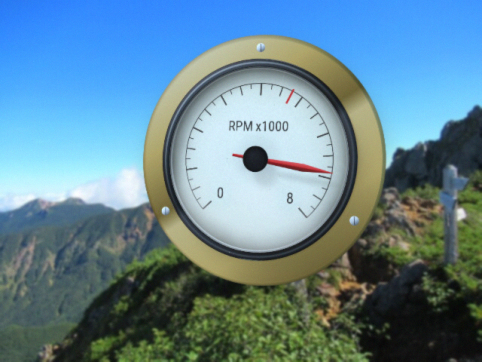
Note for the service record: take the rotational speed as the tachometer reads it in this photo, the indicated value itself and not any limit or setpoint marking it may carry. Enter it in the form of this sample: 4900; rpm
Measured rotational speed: 6875; rpm
